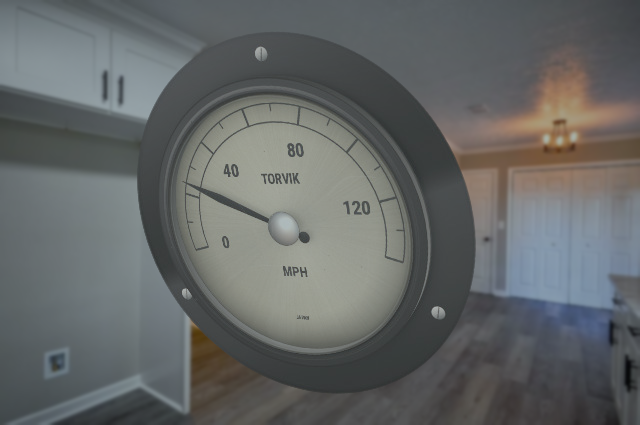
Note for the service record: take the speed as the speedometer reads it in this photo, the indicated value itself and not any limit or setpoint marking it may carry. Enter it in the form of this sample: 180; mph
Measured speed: 25; mph
